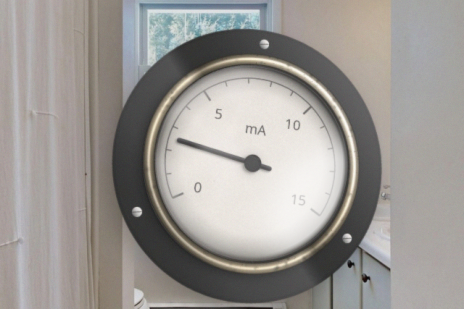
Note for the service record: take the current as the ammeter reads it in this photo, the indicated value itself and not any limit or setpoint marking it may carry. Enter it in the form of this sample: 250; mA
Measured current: 2.5; mA
